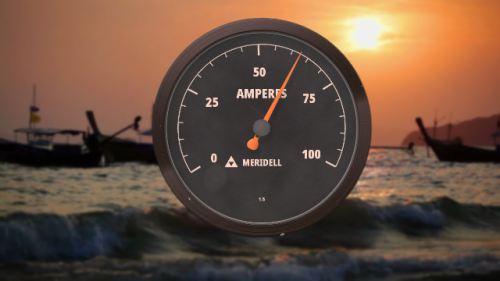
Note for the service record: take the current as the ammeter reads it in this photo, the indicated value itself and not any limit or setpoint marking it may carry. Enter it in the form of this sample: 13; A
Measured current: 62.5; A
